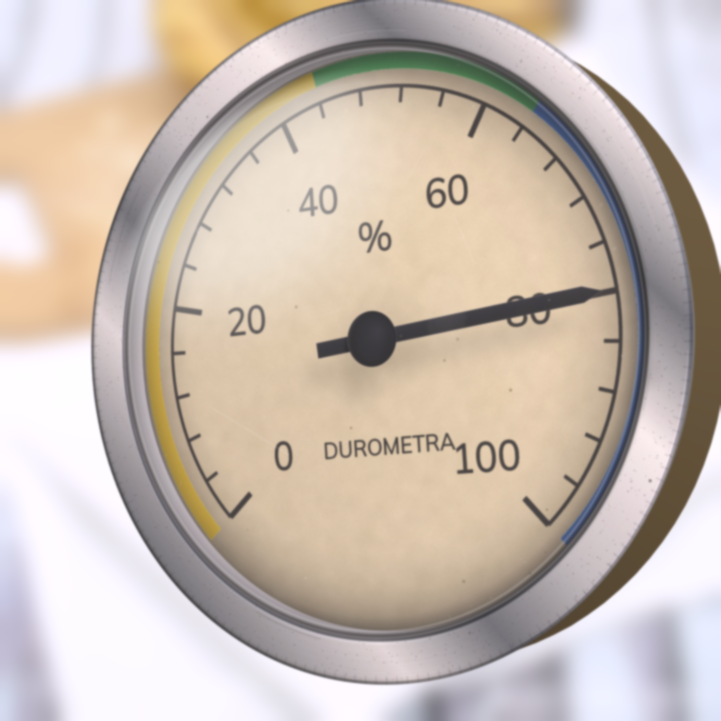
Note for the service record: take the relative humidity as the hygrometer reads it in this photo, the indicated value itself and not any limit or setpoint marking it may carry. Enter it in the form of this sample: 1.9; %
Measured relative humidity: 80; %
